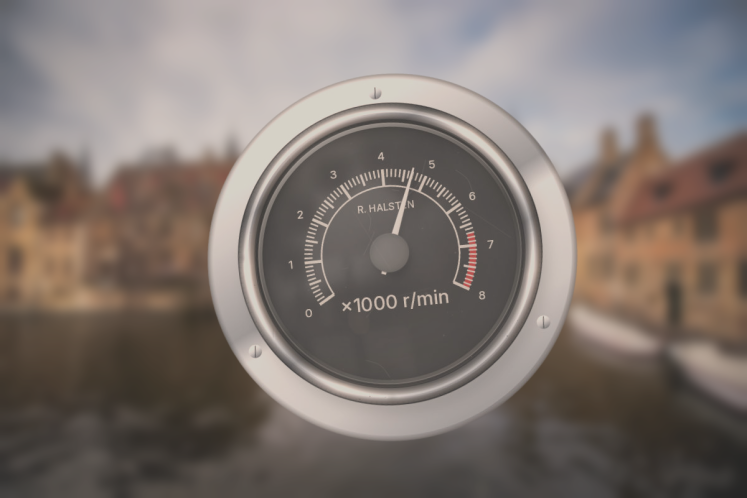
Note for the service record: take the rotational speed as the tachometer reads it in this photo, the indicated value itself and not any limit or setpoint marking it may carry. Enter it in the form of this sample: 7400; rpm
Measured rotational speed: 4700; rpm
